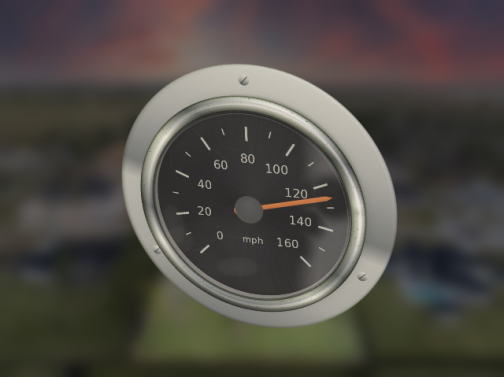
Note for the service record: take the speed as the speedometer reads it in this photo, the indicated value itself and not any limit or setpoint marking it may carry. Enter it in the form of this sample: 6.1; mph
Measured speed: 125; mph
